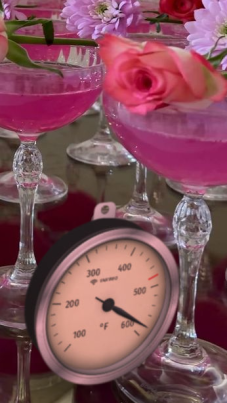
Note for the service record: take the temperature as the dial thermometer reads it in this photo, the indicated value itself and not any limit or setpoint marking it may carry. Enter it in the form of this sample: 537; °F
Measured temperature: 580; °F
